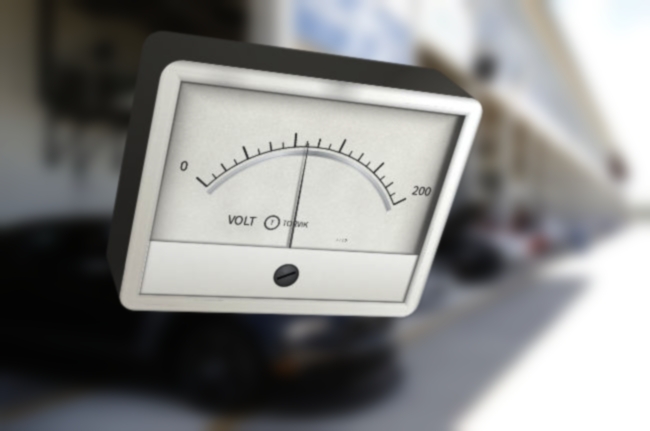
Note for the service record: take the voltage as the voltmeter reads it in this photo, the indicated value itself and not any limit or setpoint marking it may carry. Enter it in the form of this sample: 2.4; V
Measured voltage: 90; V
